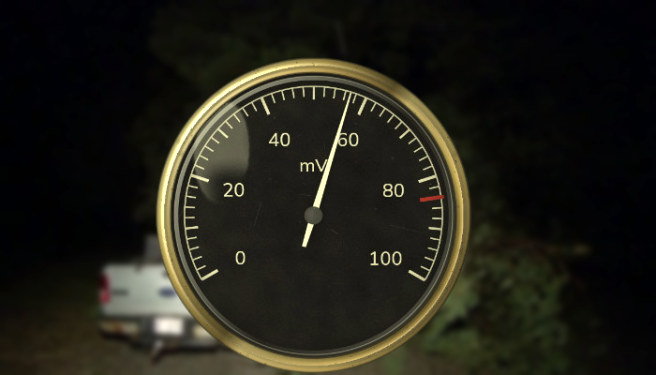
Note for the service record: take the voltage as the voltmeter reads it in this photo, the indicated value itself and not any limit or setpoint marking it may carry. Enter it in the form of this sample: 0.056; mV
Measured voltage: 57; mV
